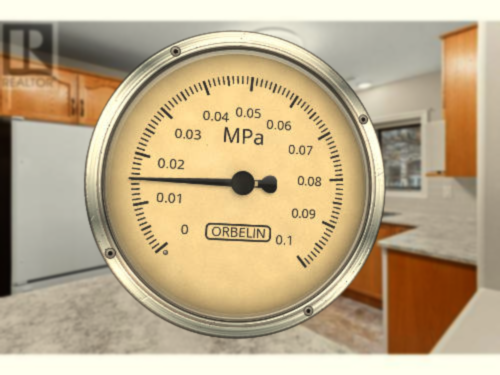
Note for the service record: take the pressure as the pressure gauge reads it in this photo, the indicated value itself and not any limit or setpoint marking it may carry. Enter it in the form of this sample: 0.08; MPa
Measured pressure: 0.015; MPa
